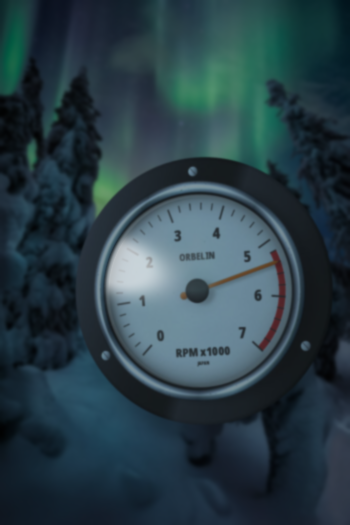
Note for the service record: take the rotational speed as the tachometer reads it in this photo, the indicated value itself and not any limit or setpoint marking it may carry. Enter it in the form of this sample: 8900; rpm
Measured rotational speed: 5400; rpm
